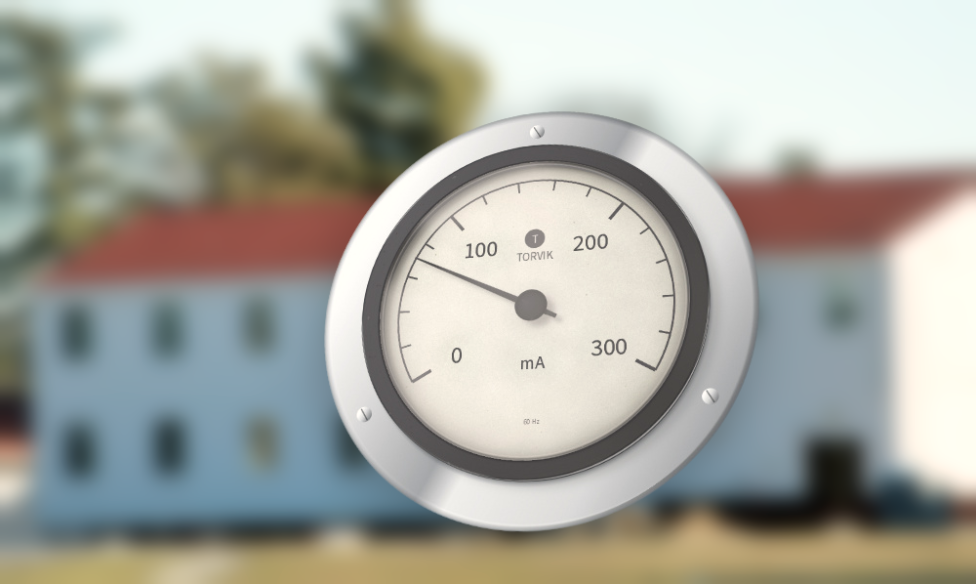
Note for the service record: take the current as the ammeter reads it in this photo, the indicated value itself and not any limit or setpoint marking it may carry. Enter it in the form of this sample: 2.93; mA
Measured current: 70; mA
